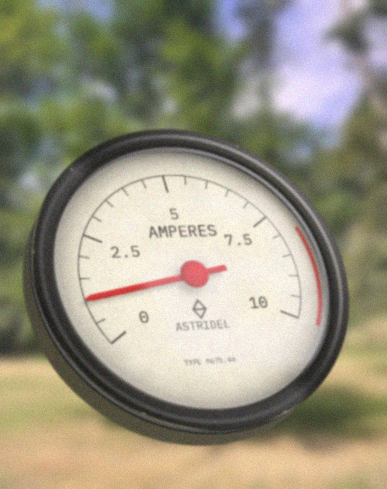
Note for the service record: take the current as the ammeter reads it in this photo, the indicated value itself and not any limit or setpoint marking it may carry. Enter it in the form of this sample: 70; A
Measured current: 1; A
